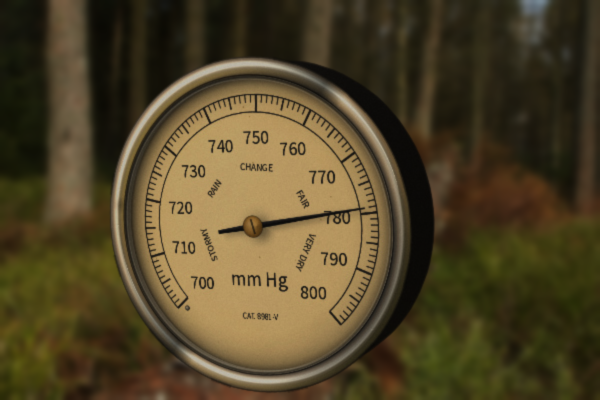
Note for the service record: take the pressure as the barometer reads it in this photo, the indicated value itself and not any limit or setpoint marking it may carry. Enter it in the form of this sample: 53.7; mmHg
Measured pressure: 779; mmHg
